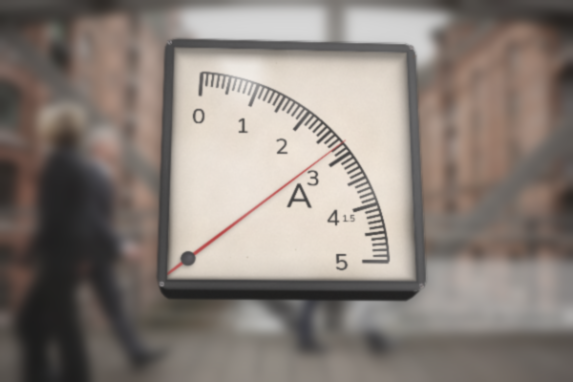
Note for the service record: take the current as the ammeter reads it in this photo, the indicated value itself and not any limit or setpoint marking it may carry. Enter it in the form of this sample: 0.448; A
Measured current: 2.8; A
